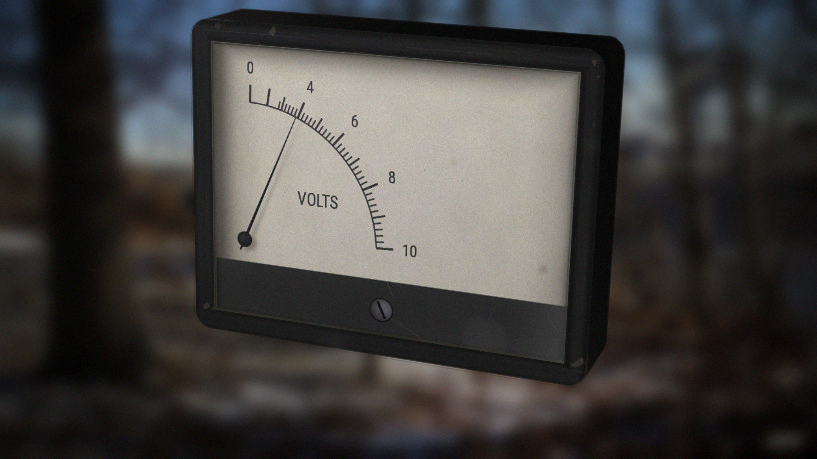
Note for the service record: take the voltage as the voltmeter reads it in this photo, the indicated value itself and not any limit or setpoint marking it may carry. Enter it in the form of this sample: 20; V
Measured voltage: 4; V
